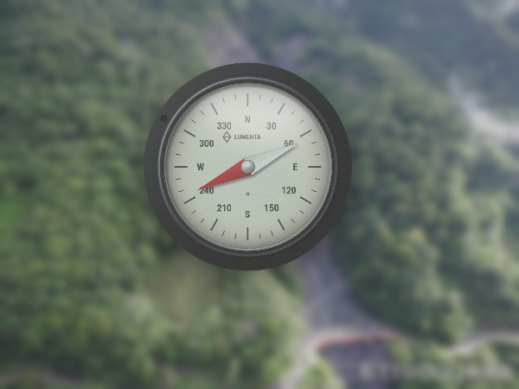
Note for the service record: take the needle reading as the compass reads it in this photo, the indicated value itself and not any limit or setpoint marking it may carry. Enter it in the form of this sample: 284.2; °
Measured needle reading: 245; °
